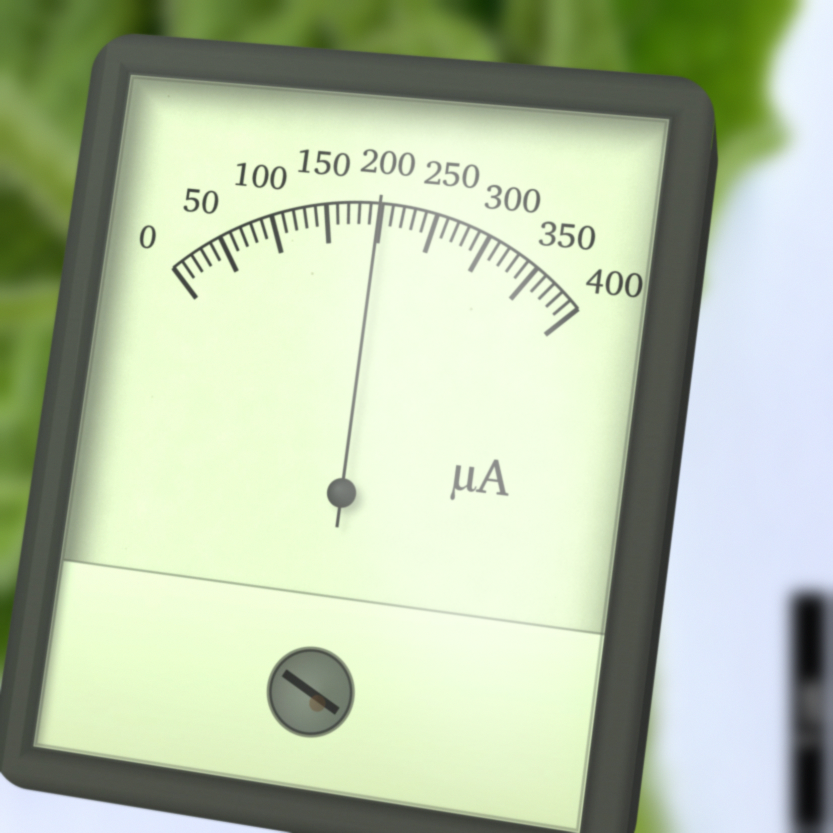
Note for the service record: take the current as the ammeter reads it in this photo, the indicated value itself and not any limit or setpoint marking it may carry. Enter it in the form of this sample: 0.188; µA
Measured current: 200; µA
